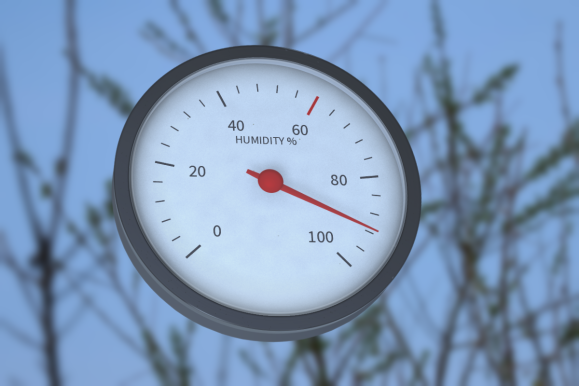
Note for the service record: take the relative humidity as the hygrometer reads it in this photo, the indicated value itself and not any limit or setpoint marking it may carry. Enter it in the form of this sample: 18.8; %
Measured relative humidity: 92; %
